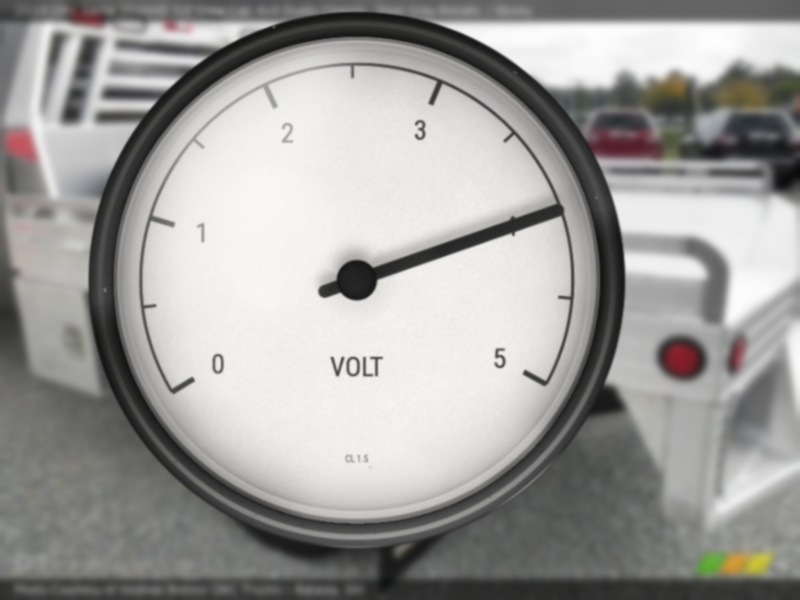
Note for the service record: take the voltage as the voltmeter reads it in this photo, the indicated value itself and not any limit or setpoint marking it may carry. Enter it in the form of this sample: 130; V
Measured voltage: 4; V
